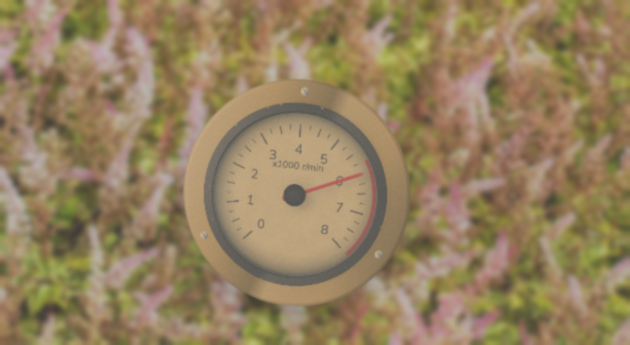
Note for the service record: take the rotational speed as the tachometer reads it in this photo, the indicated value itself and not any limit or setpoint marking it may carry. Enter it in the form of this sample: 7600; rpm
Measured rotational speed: 6000; rpm
